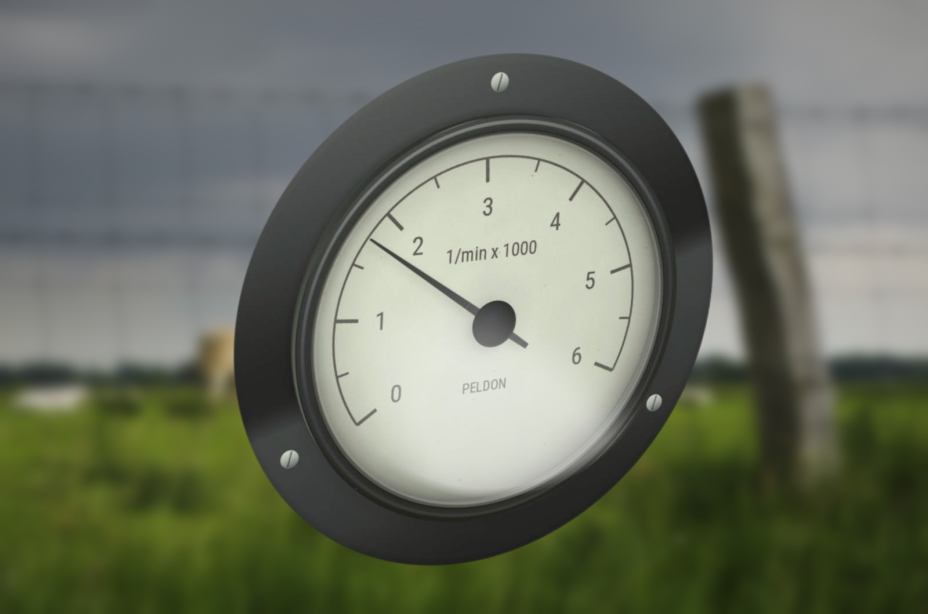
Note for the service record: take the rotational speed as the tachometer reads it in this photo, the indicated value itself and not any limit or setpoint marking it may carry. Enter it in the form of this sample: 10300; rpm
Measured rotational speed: 1750; rpm
